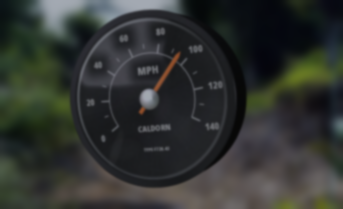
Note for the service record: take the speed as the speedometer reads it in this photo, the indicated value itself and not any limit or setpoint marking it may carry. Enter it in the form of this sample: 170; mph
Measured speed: 95; mph
